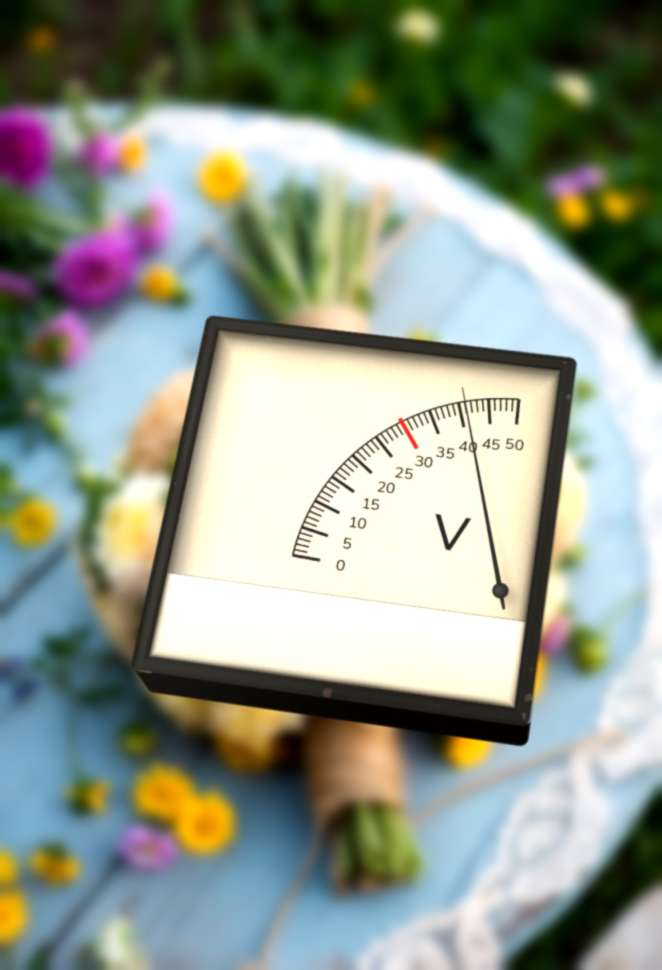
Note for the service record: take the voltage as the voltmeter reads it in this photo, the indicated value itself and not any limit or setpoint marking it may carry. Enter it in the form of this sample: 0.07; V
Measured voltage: 41; V
